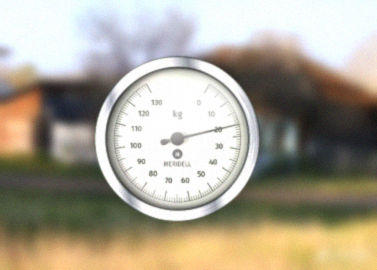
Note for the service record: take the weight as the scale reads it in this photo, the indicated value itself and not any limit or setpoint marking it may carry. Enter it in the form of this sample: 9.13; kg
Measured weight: 20; kg
